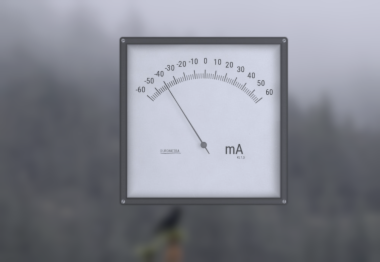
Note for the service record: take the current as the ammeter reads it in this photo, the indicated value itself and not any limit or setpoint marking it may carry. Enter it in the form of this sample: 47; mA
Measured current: -40; mA
